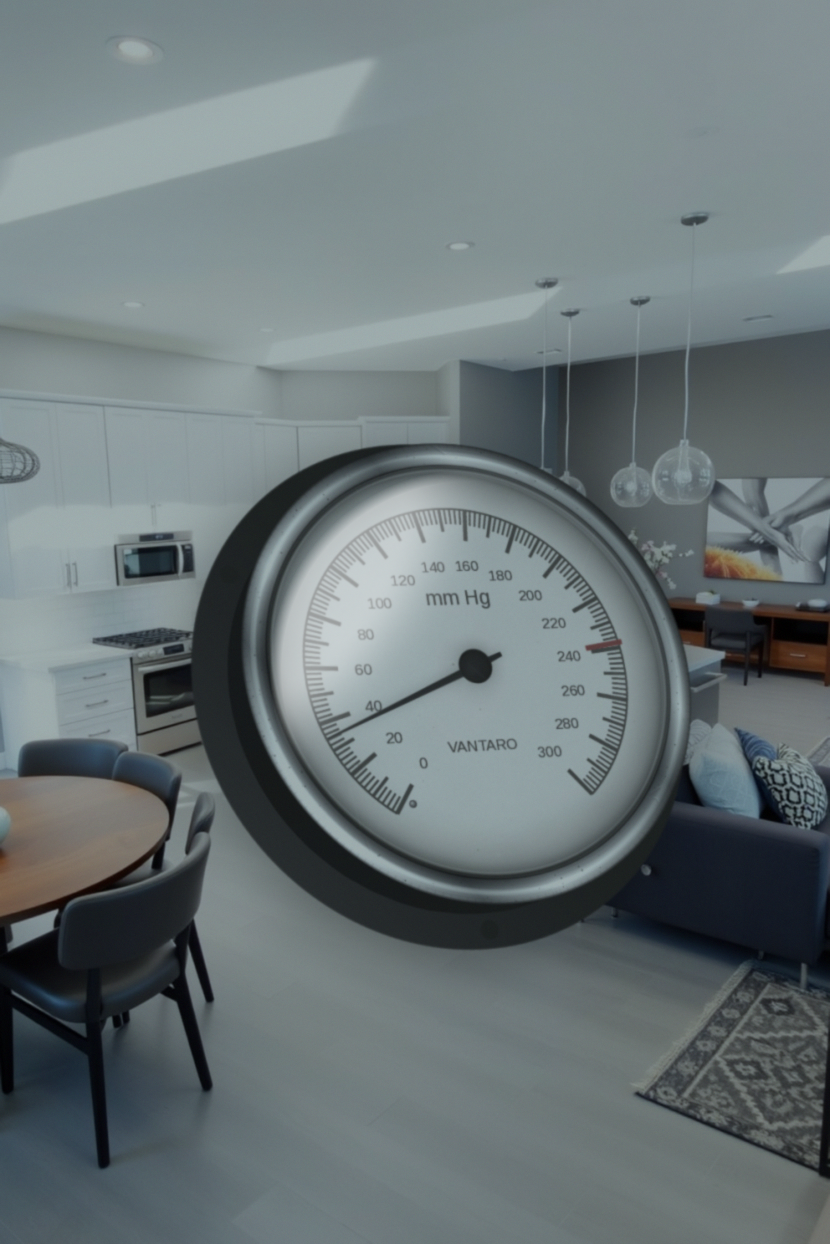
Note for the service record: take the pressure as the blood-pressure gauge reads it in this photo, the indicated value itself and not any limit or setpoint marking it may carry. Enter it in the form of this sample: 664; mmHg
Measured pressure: 34; mmHg
